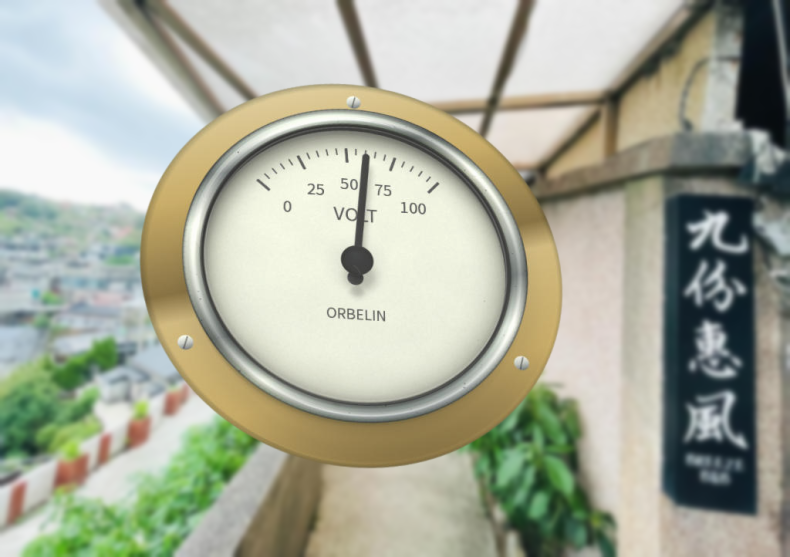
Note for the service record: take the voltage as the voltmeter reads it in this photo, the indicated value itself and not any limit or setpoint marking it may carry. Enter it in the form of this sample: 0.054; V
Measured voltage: 60; V
